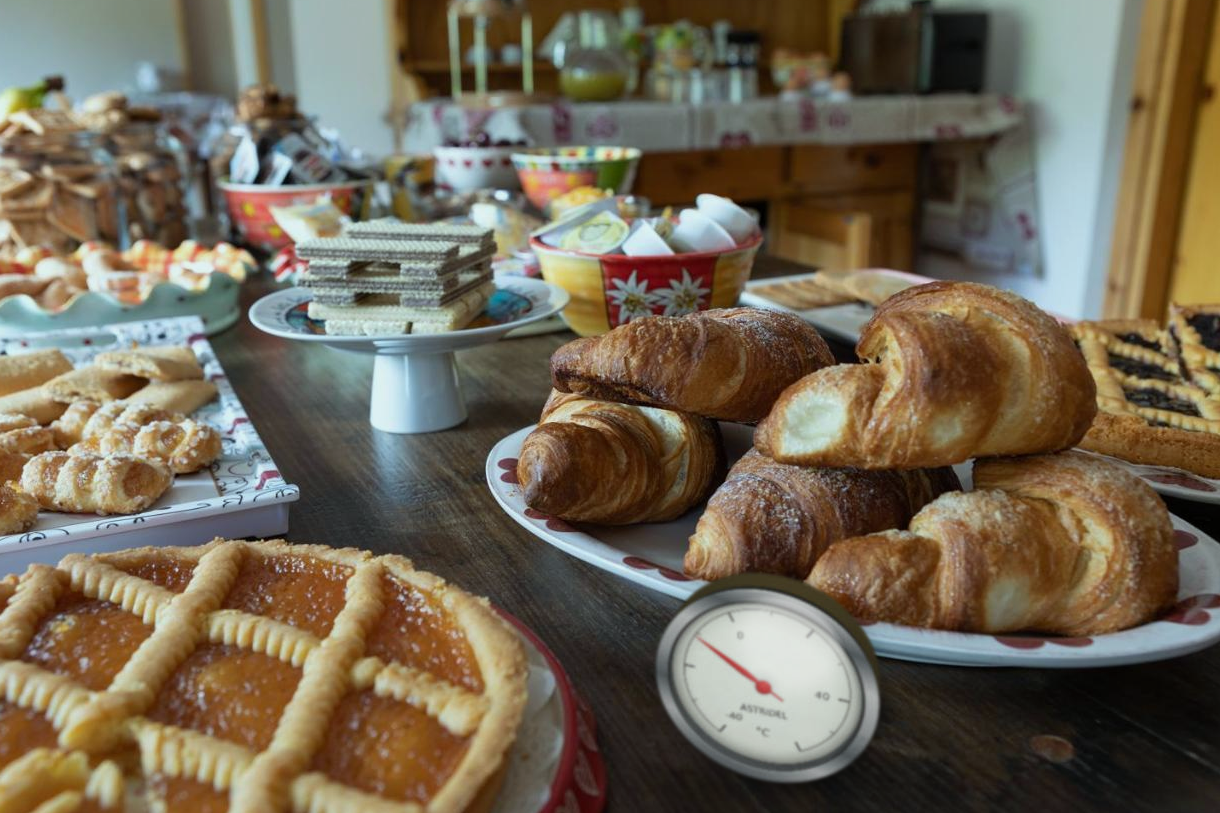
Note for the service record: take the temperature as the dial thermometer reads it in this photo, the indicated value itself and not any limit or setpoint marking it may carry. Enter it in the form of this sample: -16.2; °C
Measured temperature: -10; °C
